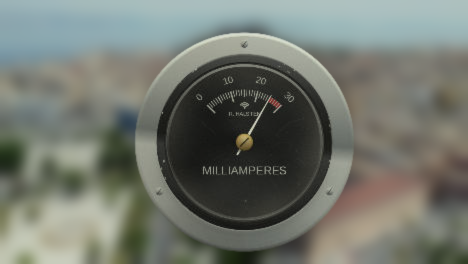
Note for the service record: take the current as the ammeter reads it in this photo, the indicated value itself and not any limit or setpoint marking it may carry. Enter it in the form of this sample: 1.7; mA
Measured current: 25; mA
